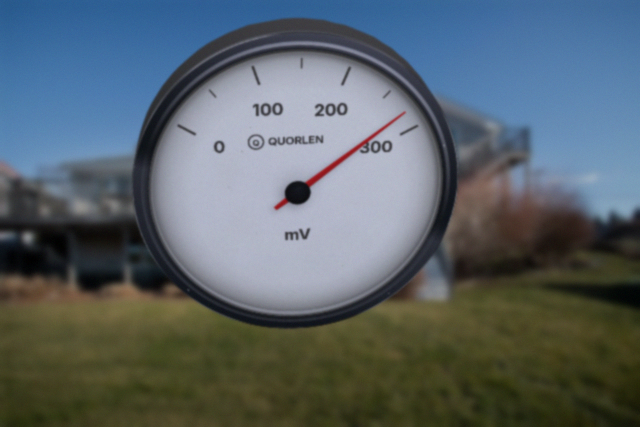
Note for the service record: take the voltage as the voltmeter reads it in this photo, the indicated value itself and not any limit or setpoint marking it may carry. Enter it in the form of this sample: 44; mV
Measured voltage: 275; mV
